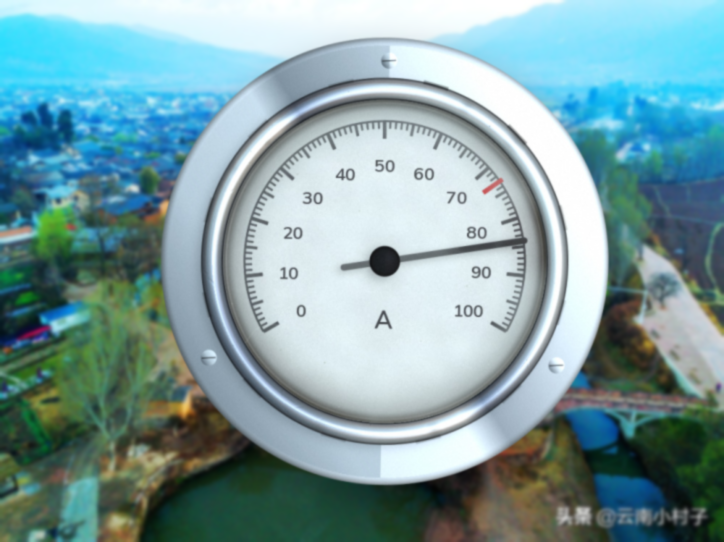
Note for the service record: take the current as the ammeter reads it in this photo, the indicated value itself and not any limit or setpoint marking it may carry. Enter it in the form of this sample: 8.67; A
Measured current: 84; A
